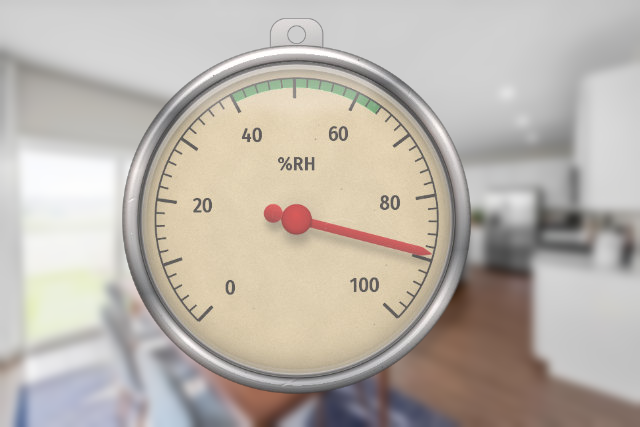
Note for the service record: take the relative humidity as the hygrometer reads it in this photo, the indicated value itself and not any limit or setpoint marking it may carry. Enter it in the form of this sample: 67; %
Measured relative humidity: 89; %
